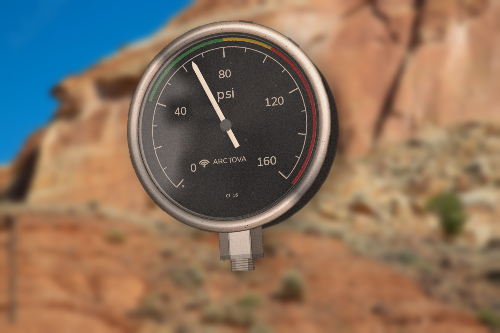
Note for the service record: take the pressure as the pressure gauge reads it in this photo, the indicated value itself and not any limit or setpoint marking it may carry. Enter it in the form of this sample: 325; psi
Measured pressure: 65; psi
